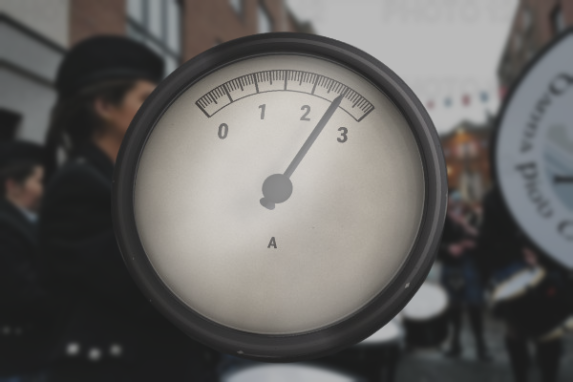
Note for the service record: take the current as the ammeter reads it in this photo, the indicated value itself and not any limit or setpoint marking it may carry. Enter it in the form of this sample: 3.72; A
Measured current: 2.5; A
